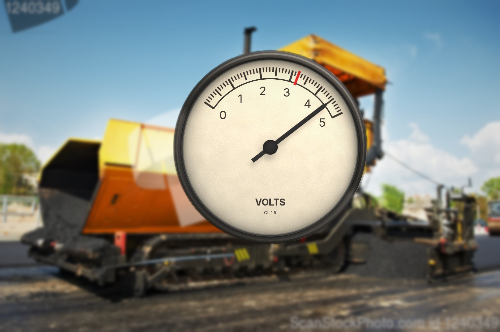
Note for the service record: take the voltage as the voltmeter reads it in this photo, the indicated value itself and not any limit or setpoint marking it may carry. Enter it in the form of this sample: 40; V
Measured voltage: 4.5; V
